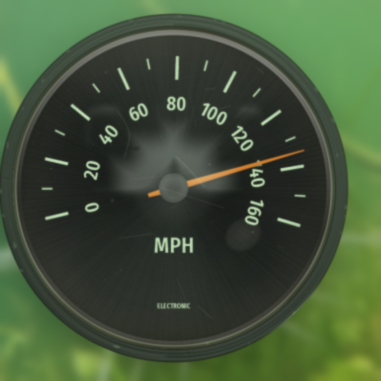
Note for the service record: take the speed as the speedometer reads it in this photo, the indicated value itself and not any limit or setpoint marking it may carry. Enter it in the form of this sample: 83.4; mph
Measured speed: 135; mph
